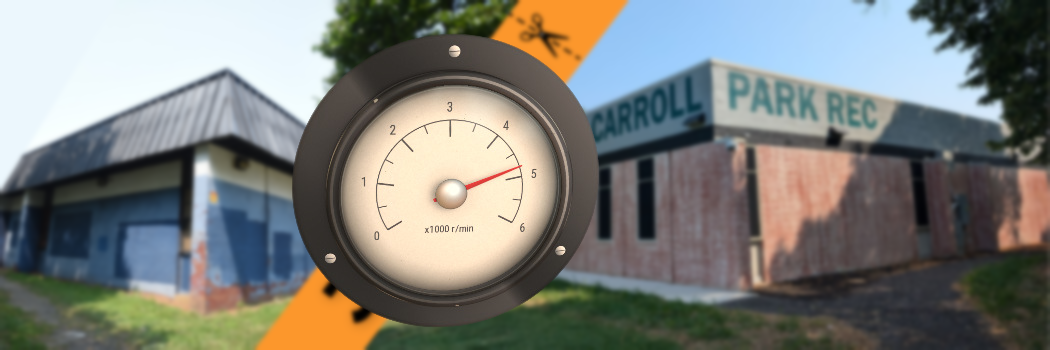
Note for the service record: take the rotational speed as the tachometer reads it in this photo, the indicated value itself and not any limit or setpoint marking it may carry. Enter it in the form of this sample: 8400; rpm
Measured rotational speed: 4750; rpm
